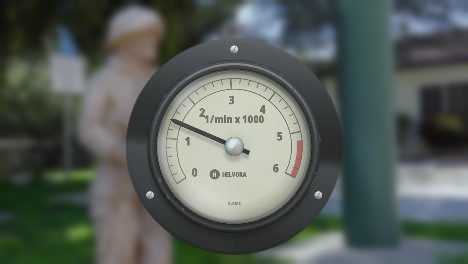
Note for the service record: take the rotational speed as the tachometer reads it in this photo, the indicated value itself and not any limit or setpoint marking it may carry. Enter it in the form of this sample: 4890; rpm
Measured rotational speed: 1400; rpm
